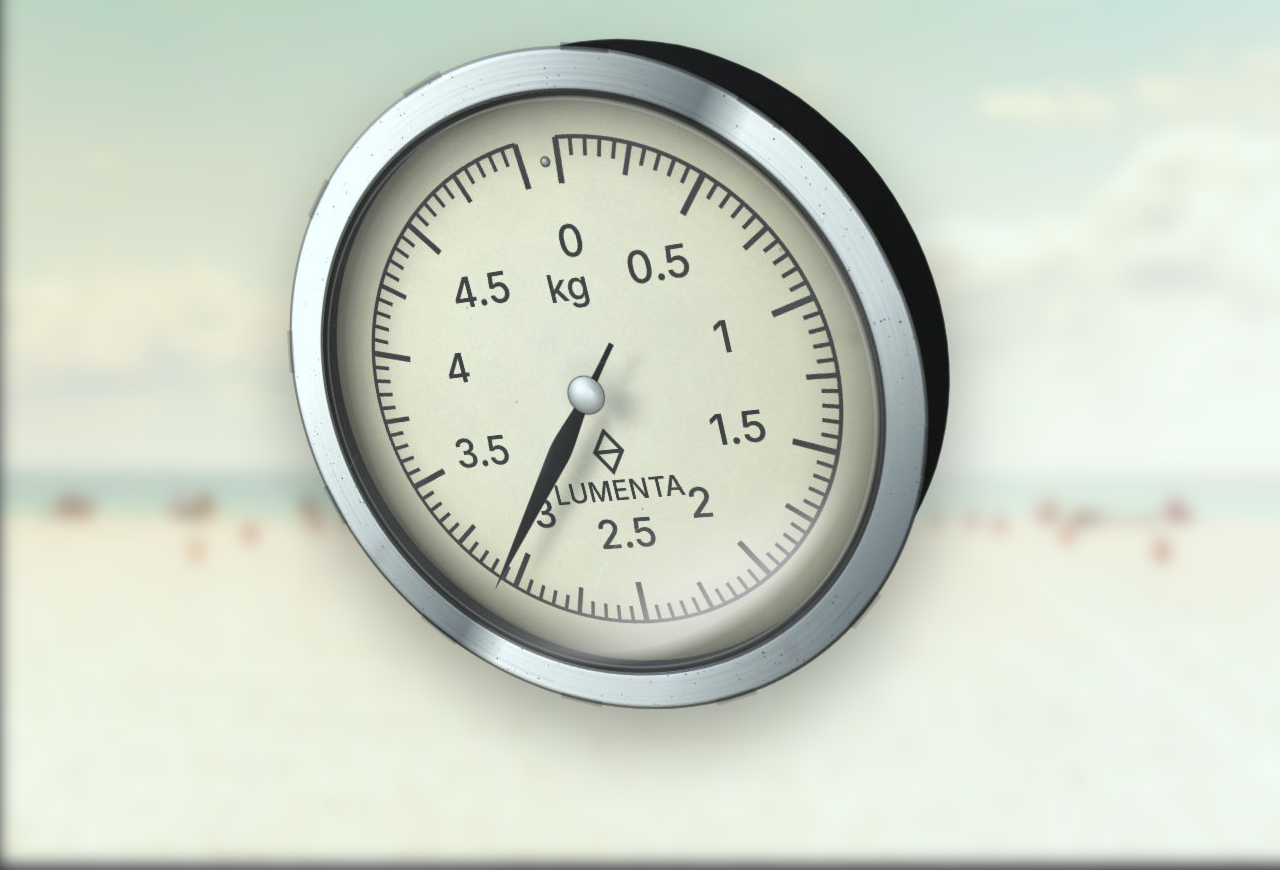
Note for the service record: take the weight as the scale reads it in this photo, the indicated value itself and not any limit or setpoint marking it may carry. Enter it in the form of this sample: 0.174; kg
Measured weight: 3.05; kg
